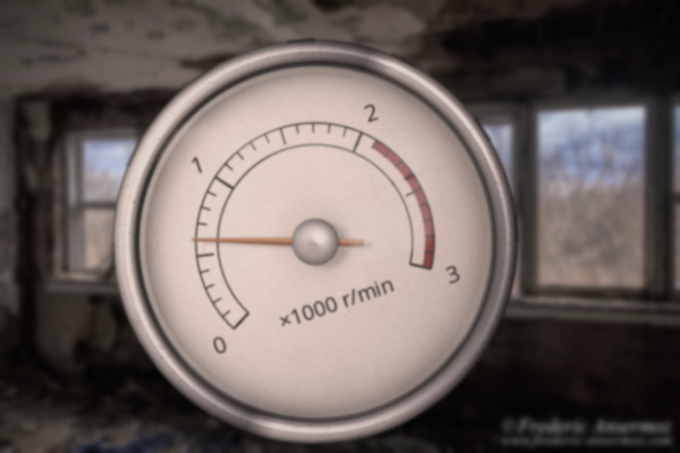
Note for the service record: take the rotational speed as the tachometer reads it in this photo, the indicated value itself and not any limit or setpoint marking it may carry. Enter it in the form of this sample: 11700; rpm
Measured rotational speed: 600; rpm
